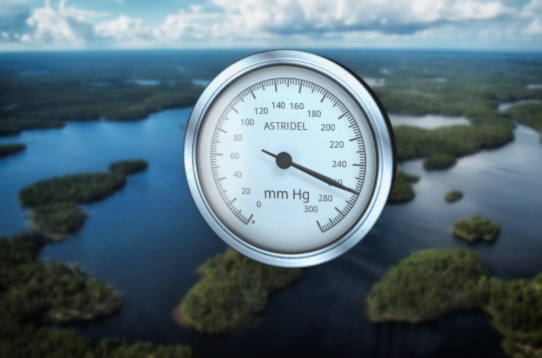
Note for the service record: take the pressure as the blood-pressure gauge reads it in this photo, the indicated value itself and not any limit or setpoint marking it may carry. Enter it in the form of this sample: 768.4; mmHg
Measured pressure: 260; mmHg
